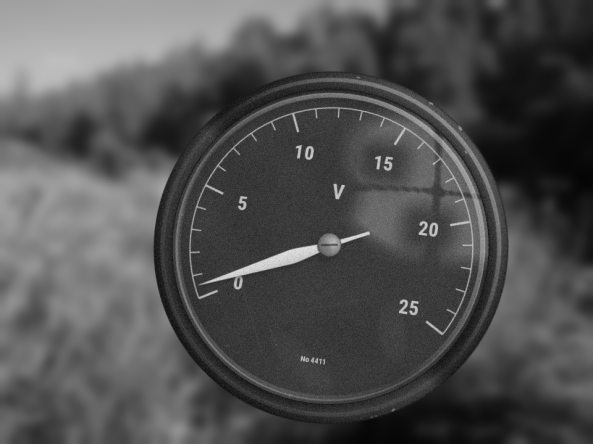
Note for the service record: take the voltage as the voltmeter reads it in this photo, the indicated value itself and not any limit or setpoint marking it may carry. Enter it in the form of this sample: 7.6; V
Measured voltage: 0.5; V
